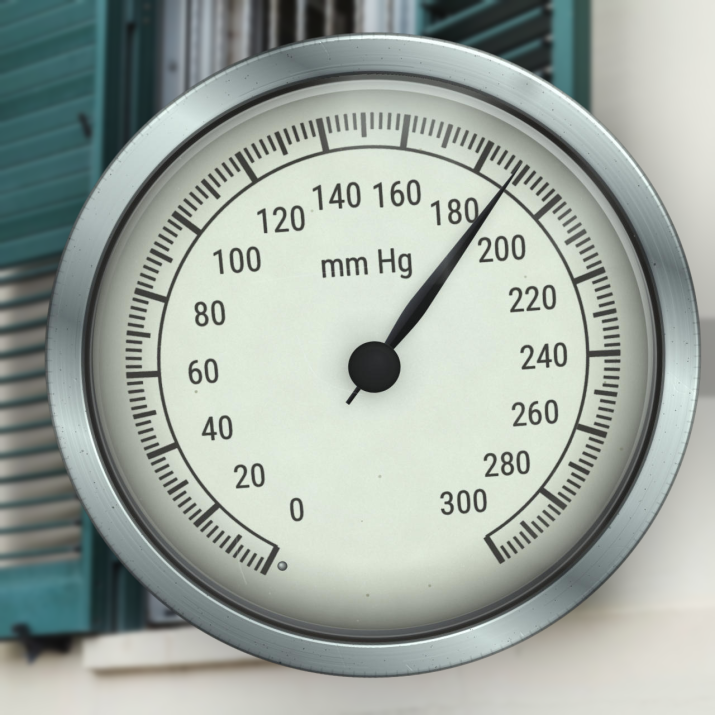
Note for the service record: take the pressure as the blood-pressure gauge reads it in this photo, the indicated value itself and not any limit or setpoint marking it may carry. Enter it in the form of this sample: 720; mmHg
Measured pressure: 188; mmHg
